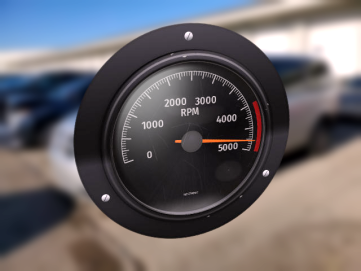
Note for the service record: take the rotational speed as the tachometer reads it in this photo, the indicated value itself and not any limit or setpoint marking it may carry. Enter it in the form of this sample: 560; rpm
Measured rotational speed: 4750; rpm
